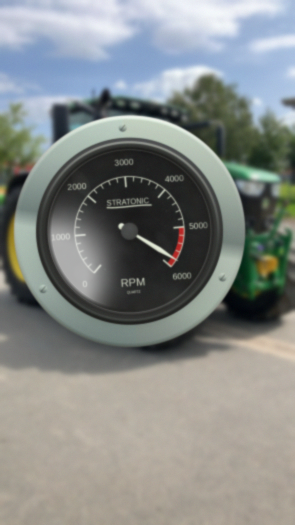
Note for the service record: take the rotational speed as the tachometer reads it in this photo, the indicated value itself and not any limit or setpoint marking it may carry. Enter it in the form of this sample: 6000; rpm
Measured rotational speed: 5800; rpm
